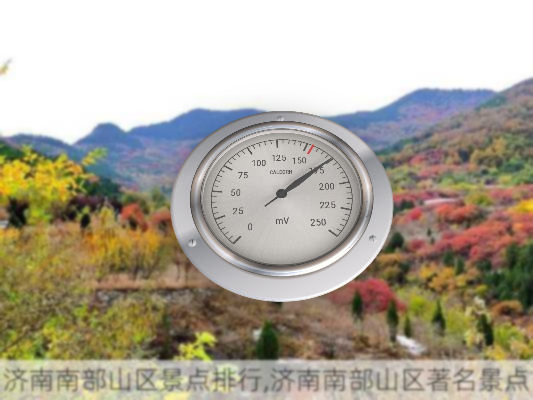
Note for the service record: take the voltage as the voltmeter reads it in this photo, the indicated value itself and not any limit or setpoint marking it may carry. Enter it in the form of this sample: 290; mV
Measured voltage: 175; mV
